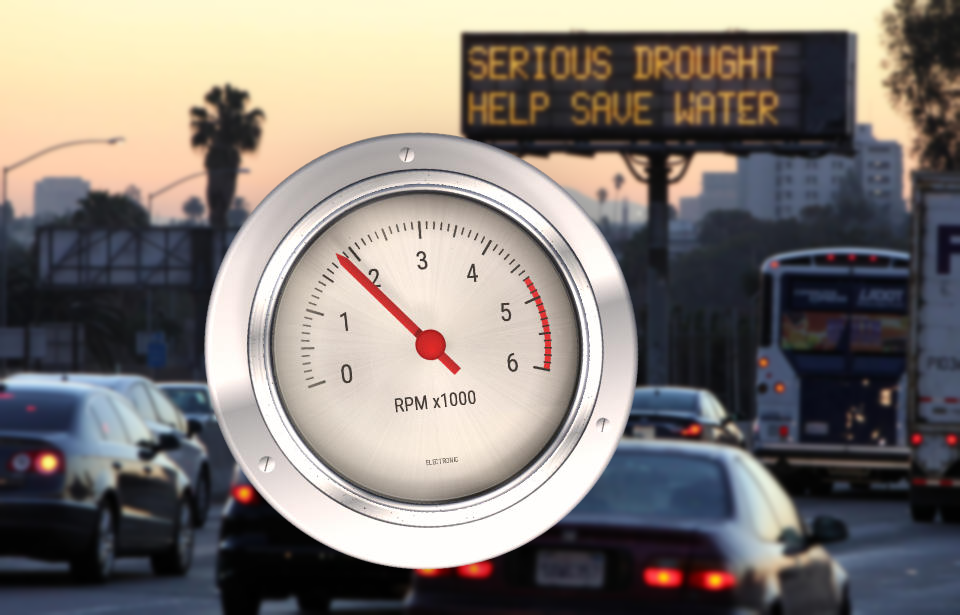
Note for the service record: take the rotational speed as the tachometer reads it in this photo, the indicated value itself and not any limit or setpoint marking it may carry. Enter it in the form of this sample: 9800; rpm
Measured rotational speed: 1800; rpm
